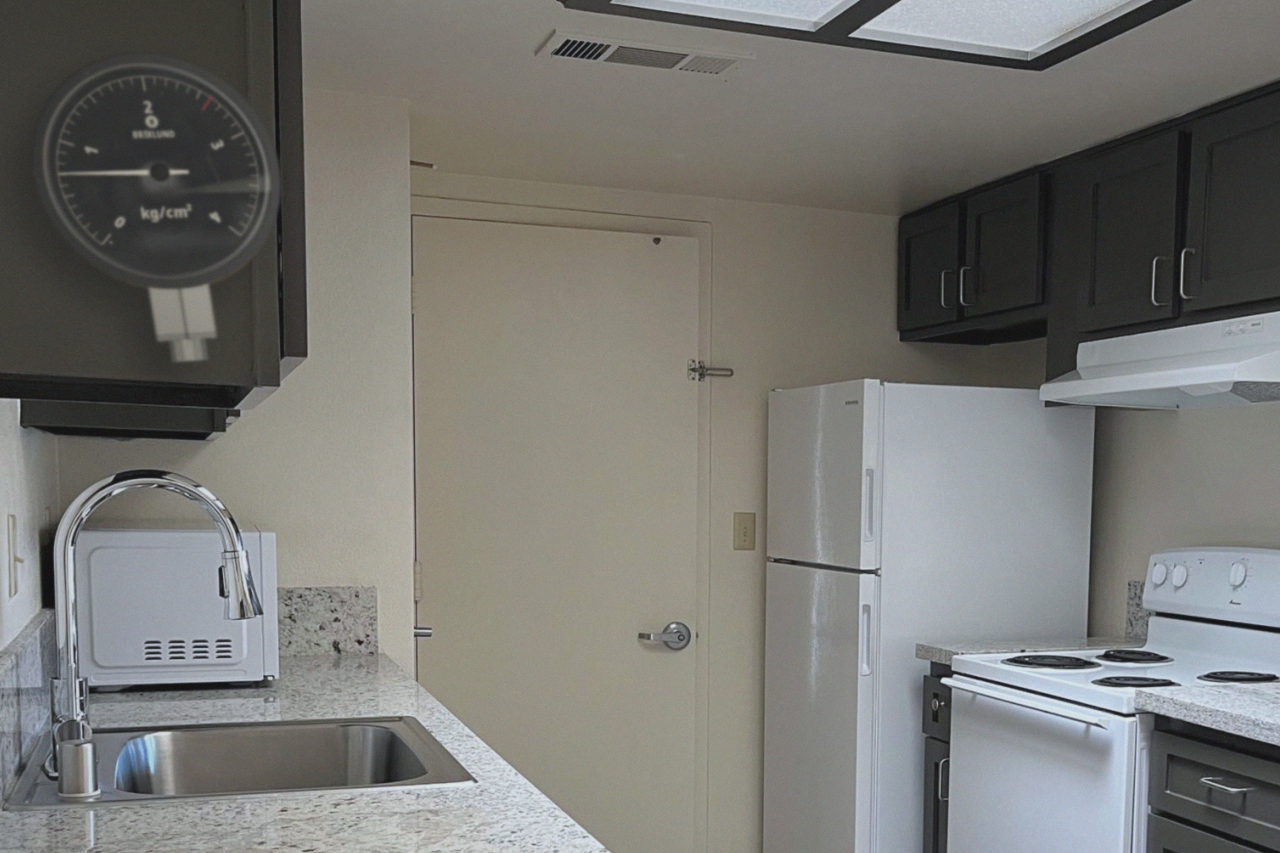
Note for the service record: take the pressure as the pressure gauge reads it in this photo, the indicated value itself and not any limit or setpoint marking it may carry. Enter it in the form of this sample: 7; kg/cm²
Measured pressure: 0.7; kg/cm²
